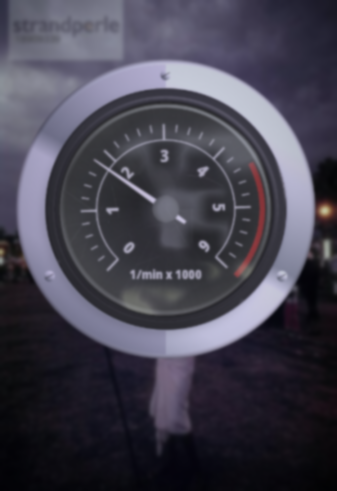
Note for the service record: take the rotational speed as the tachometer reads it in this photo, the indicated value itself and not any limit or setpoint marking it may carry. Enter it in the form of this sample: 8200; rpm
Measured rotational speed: 1800; rpm
